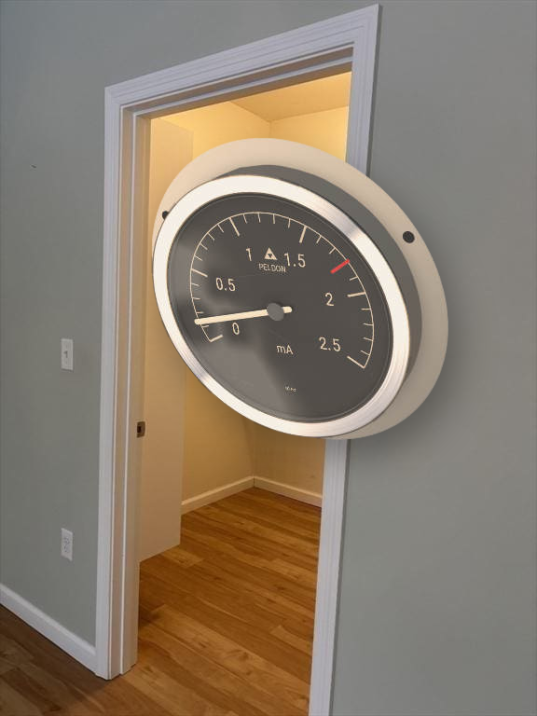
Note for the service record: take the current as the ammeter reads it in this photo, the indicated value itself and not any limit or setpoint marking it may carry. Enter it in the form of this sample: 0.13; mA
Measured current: 0.15; mA
